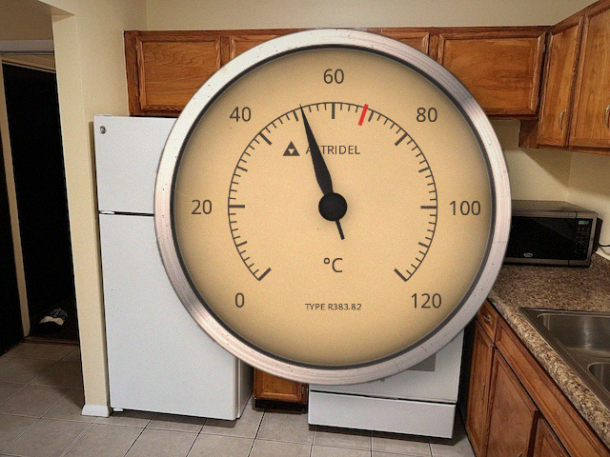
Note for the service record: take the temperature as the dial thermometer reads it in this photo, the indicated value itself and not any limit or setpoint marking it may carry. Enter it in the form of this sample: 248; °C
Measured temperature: 52; °C
